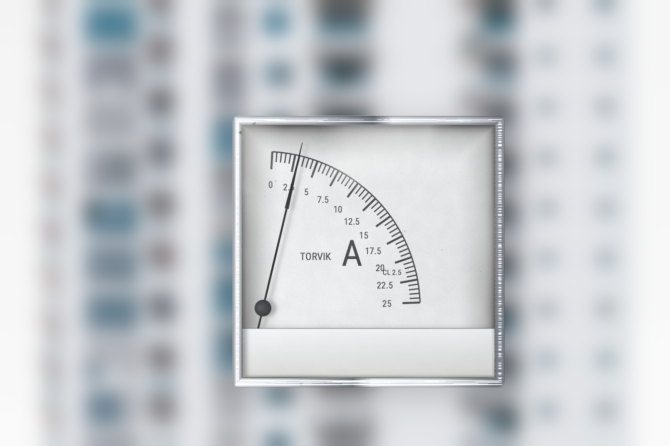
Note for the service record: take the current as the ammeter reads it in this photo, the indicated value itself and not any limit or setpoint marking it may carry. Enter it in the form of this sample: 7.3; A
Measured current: 3; A
